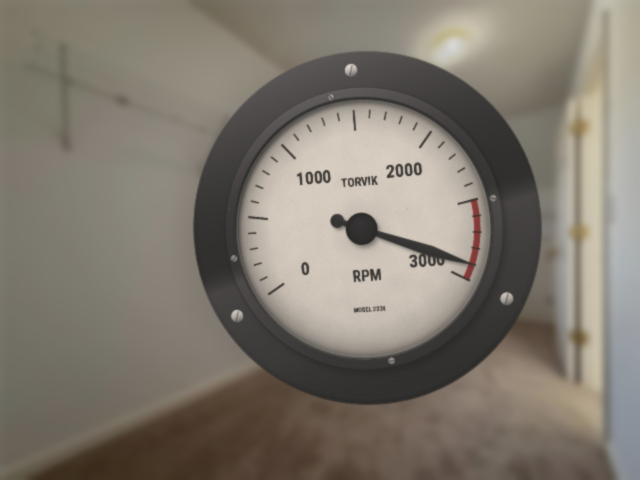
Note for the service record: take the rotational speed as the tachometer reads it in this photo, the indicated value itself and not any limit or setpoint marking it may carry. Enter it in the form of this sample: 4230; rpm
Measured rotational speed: 2900; rpm
